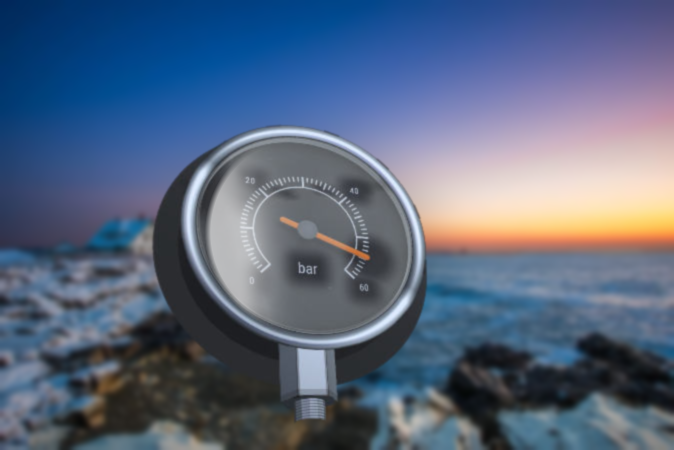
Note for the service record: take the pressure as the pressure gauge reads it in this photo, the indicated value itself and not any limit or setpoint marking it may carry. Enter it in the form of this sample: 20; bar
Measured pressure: 55; bar
